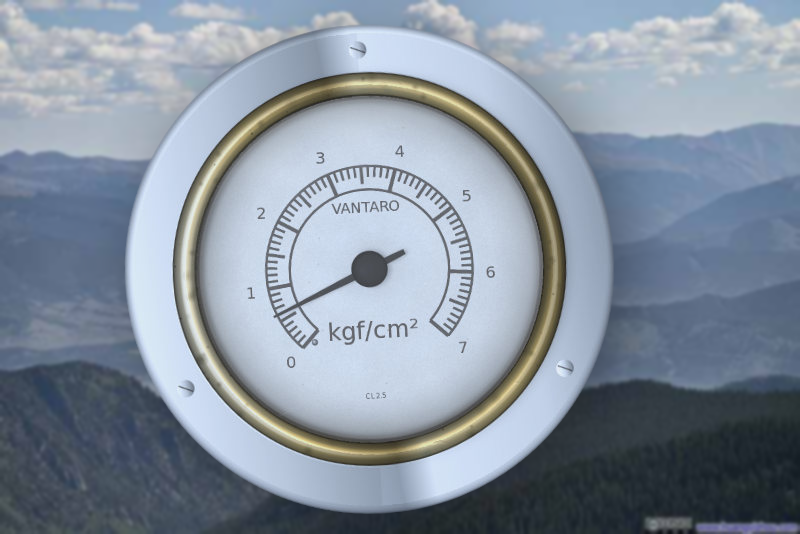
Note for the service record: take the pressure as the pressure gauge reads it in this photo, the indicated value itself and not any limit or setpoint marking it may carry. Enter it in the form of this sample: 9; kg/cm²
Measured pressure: 0.6; kg/cm²
